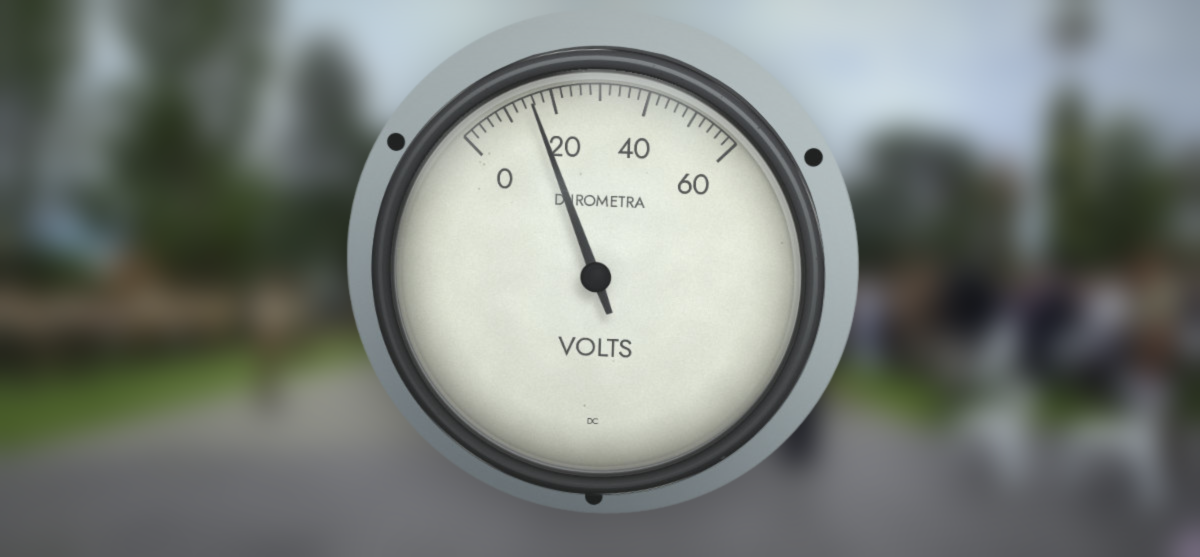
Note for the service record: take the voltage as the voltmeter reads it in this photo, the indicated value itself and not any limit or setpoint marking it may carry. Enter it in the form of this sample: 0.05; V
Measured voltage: 16; V
